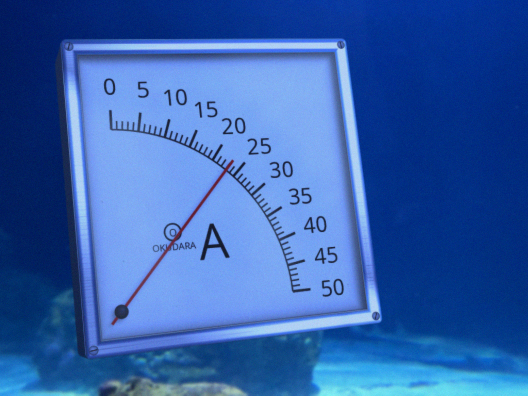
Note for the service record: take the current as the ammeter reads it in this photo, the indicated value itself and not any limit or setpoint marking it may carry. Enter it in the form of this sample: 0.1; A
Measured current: 23; A
